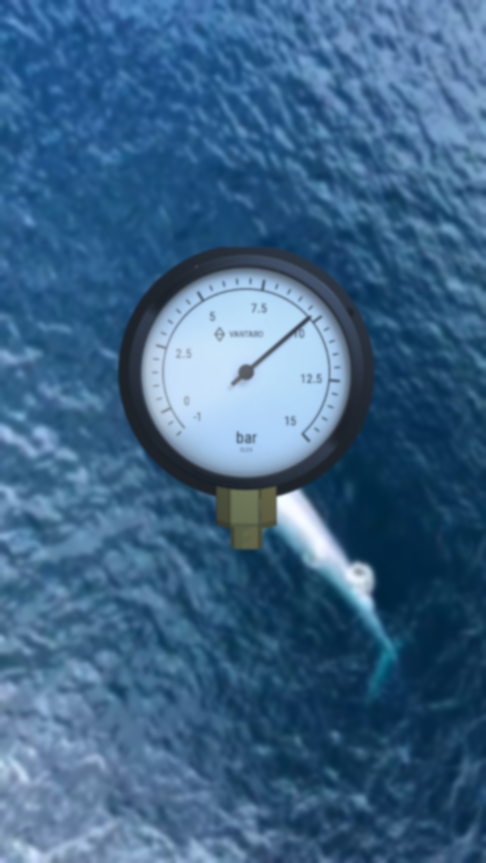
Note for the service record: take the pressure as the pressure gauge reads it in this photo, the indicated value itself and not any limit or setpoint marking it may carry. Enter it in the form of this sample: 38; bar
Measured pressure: 9.75; bar
